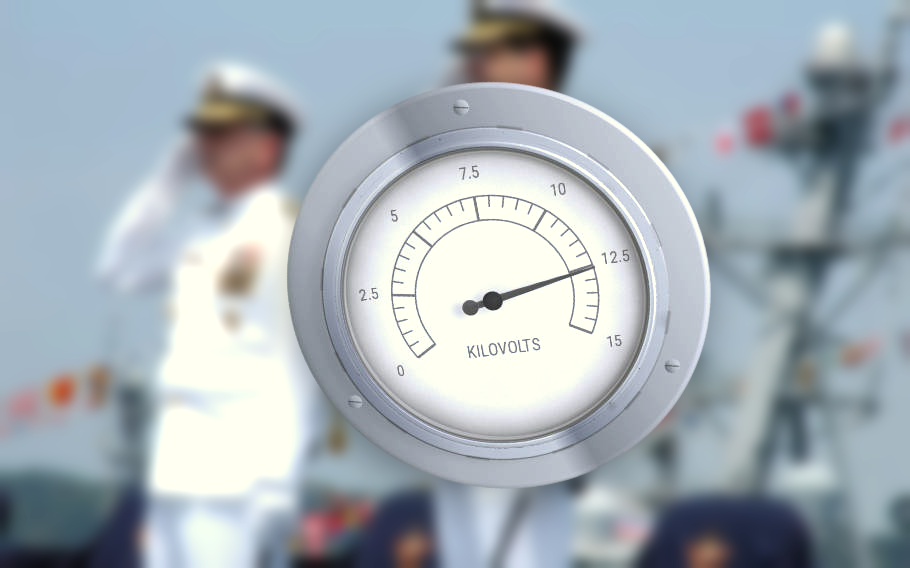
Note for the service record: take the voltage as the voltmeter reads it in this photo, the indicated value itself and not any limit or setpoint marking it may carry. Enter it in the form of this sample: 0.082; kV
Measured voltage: 12.5; kV
